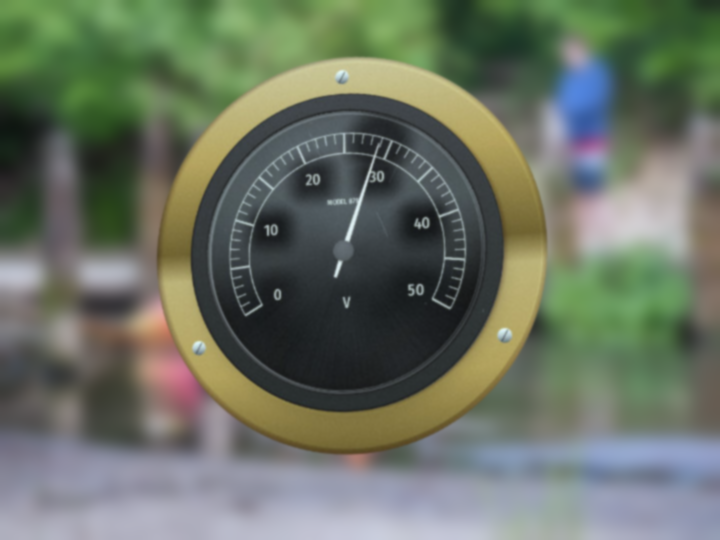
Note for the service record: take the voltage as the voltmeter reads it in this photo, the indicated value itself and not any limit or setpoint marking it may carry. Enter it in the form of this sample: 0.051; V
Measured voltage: 29; V
